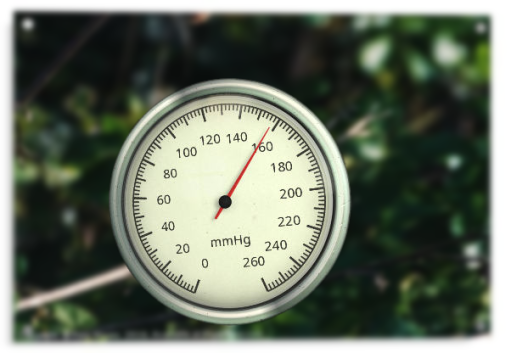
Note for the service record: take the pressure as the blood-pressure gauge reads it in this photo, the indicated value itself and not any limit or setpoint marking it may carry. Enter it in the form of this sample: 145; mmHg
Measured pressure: 158; mmHg
